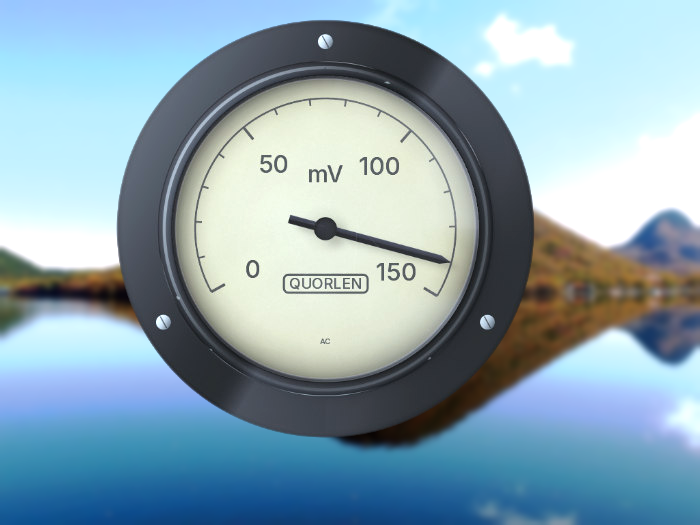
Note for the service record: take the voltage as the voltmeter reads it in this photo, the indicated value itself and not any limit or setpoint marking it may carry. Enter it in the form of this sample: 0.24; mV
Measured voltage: 140; mV
